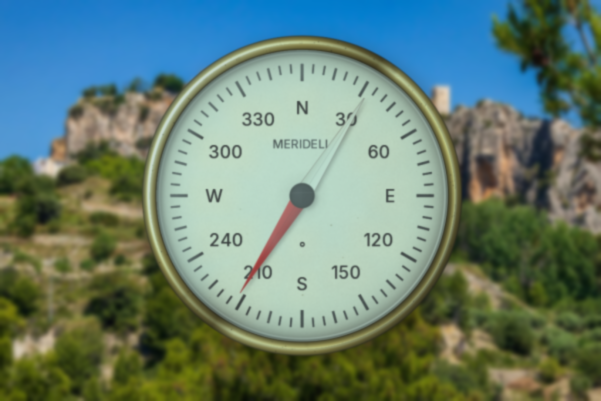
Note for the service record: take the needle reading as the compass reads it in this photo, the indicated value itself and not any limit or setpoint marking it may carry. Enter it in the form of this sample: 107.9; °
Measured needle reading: 212.5; °
